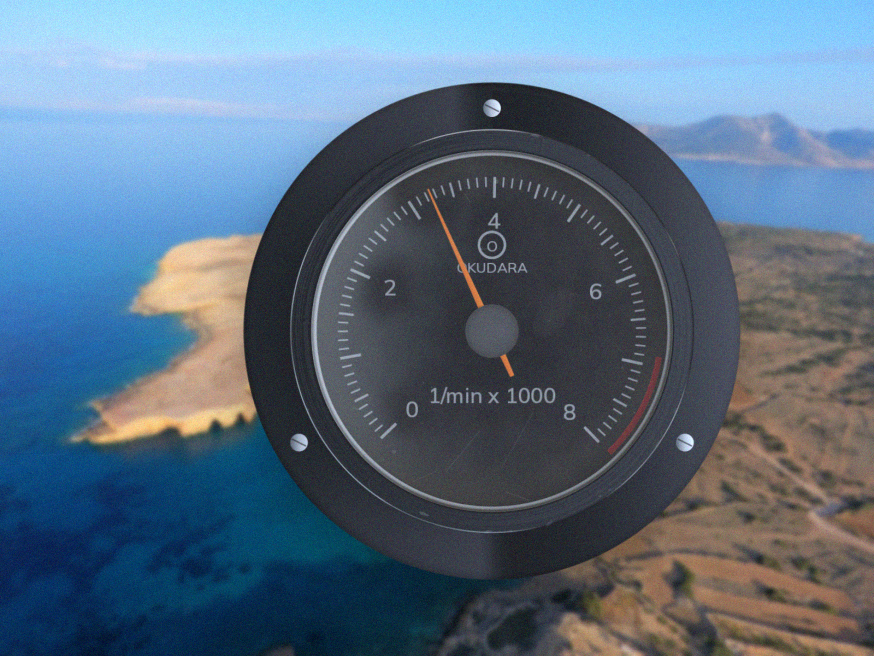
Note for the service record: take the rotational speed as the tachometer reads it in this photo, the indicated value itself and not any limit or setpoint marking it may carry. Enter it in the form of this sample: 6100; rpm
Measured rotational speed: 3250; rpm
